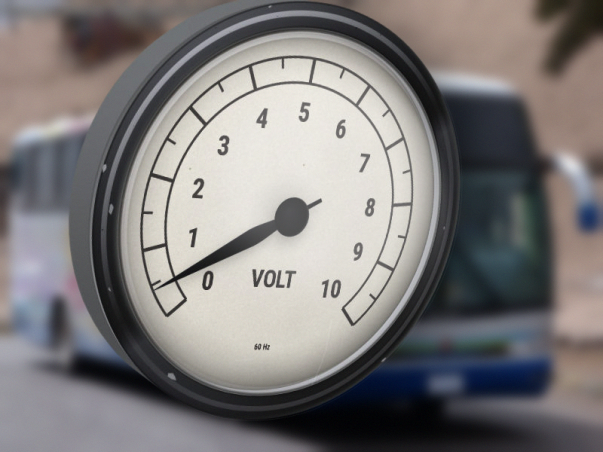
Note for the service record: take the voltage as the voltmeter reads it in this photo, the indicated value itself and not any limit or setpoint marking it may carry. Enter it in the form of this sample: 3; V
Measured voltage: 0.5; V
